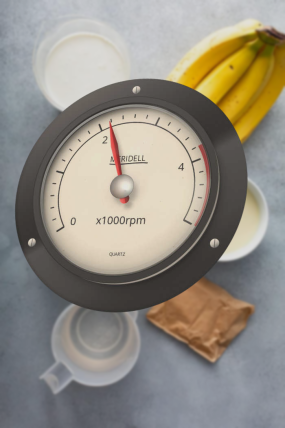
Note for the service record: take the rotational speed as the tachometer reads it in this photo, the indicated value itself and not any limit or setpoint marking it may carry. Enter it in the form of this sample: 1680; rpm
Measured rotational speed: 2200; rpm
